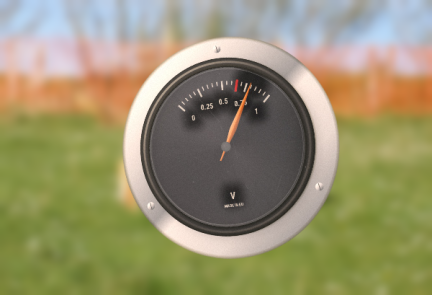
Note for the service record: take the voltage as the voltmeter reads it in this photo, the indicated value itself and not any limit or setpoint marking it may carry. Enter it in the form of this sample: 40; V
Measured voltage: 0.8; V
